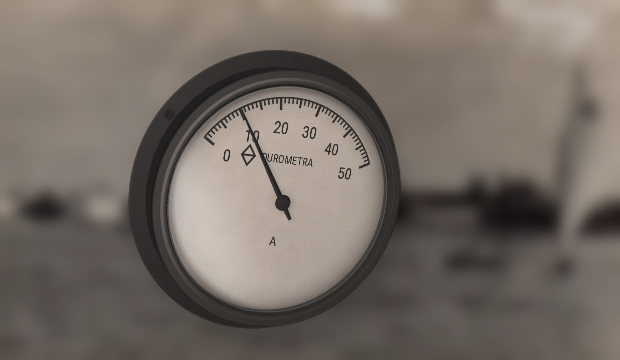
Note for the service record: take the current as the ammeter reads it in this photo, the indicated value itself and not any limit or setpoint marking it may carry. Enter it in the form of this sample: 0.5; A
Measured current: 10; A
